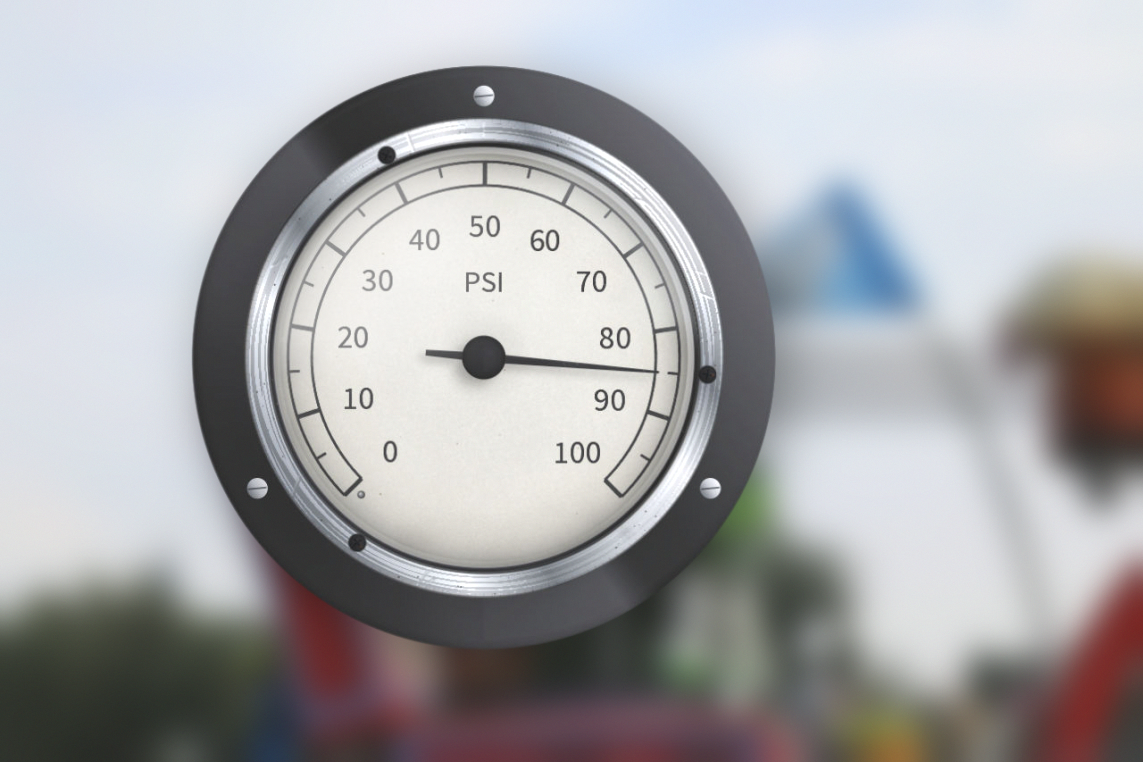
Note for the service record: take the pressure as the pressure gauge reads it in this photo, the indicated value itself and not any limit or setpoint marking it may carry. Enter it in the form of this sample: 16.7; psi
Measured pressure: 85; psi
